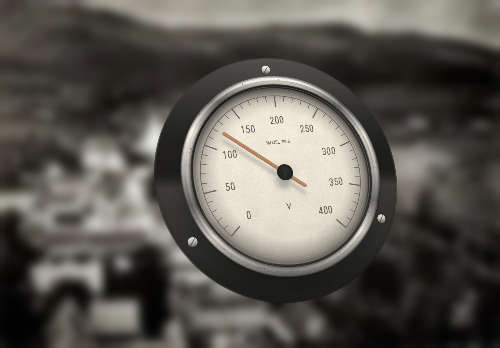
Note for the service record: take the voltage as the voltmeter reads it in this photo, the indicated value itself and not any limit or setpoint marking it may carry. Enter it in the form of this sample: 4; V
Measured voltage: 120; V
